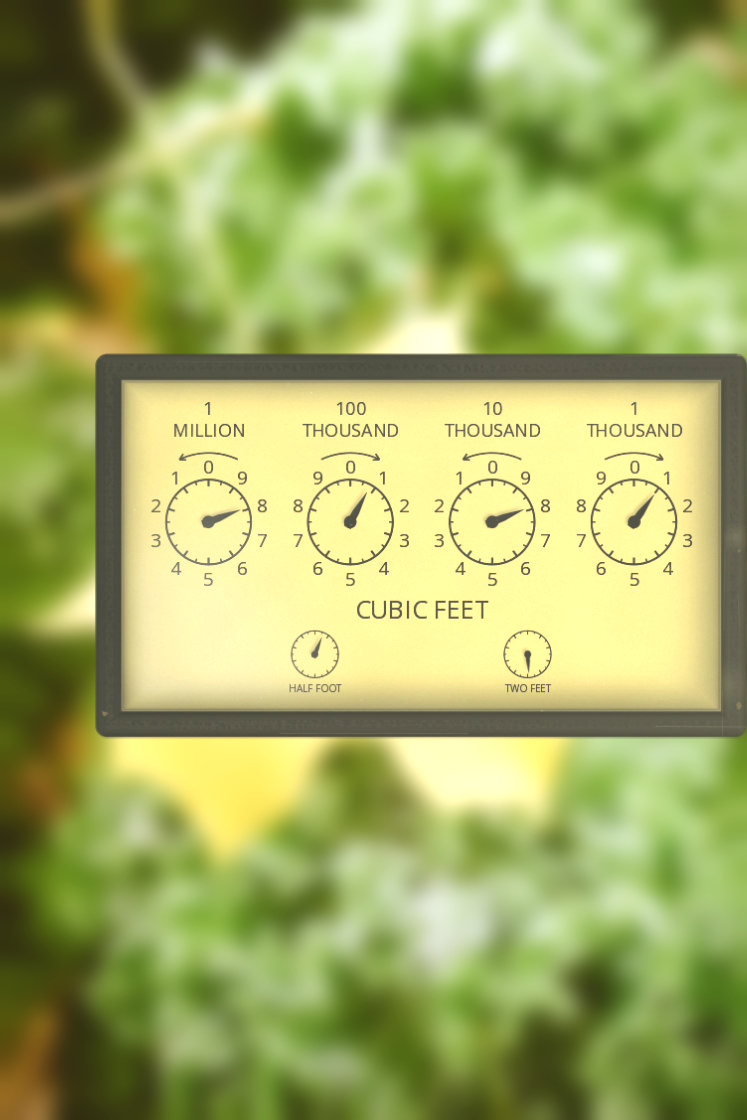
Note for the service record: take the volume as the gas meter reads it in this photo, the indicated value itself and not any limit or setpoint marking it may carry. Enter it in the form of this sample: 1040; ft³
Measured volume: 808100; ft³
